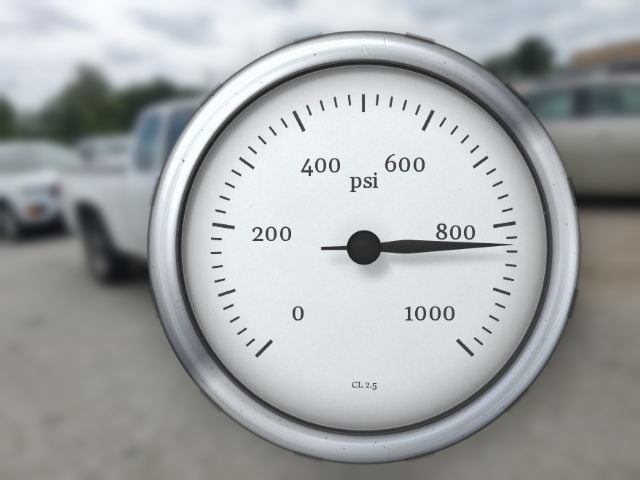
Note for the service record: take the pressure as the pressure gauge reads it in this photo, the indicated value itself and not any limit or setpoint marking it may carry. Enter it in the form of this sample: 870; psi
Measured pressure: 830; psi
